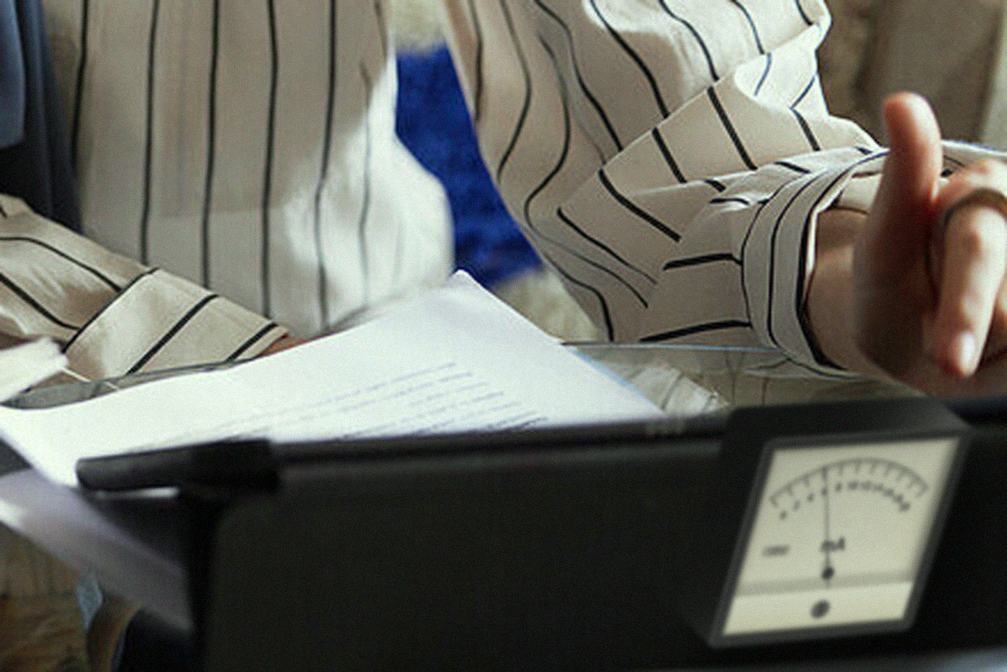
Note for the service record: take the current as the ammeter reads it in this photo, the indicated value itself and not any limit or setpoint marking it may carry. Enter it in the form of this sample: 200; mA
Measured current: 6; mA
